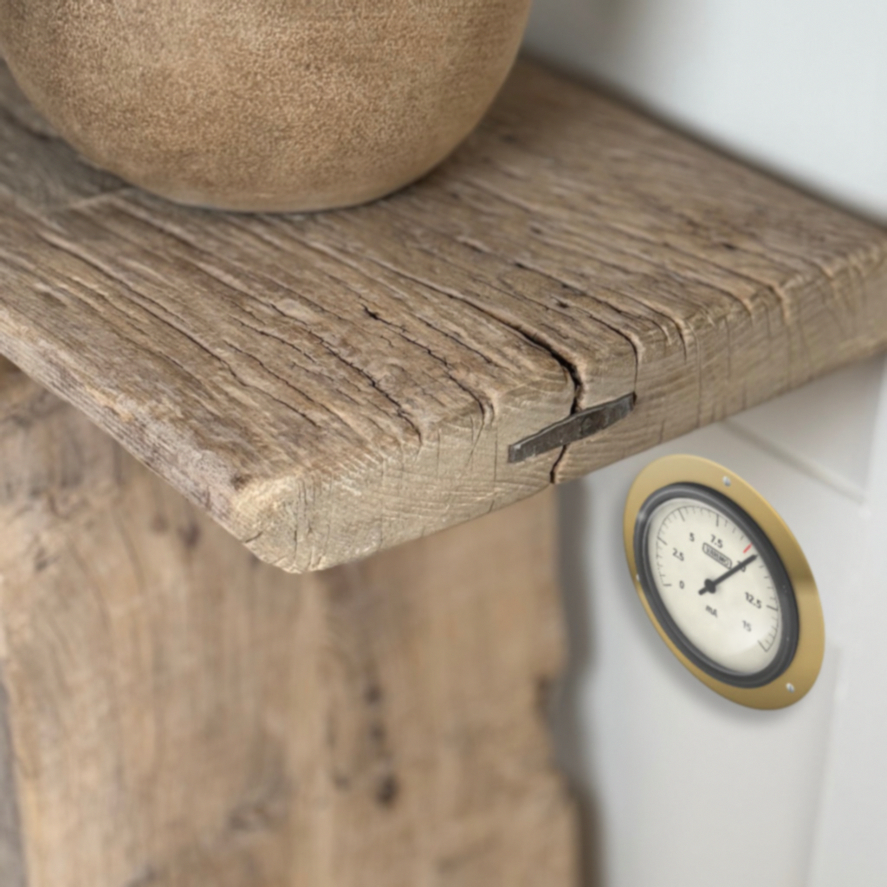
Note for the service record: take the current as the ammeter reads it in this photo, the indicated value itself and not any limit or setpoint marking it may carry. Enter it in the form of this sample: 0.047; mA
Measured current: 10; mA
